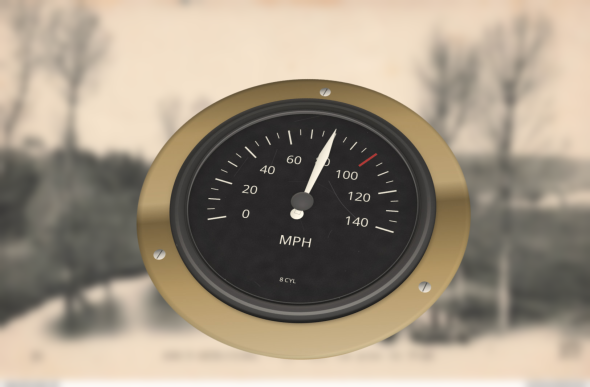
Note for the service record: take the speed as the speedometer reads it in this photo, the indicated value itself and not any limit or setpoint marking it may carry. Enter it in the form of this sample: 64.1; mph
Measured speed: 80; mph
